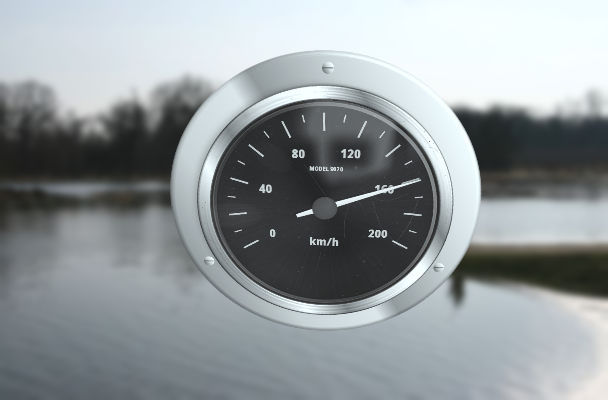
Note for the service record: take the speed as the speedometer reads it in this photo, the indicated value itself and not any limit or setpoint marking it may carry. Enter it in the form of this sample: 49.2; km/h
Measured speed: 160; km/h
